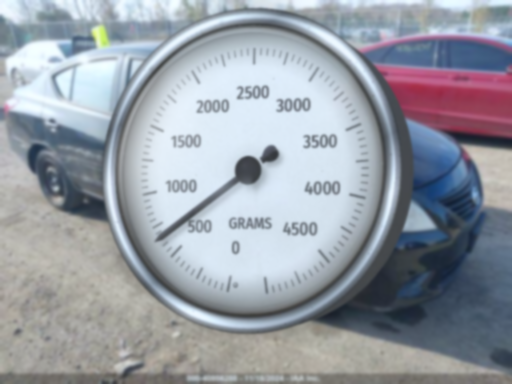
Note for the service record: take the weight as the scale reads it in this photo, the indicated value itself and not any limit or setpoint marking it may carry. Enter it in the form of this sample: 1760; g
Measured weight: 650; g
